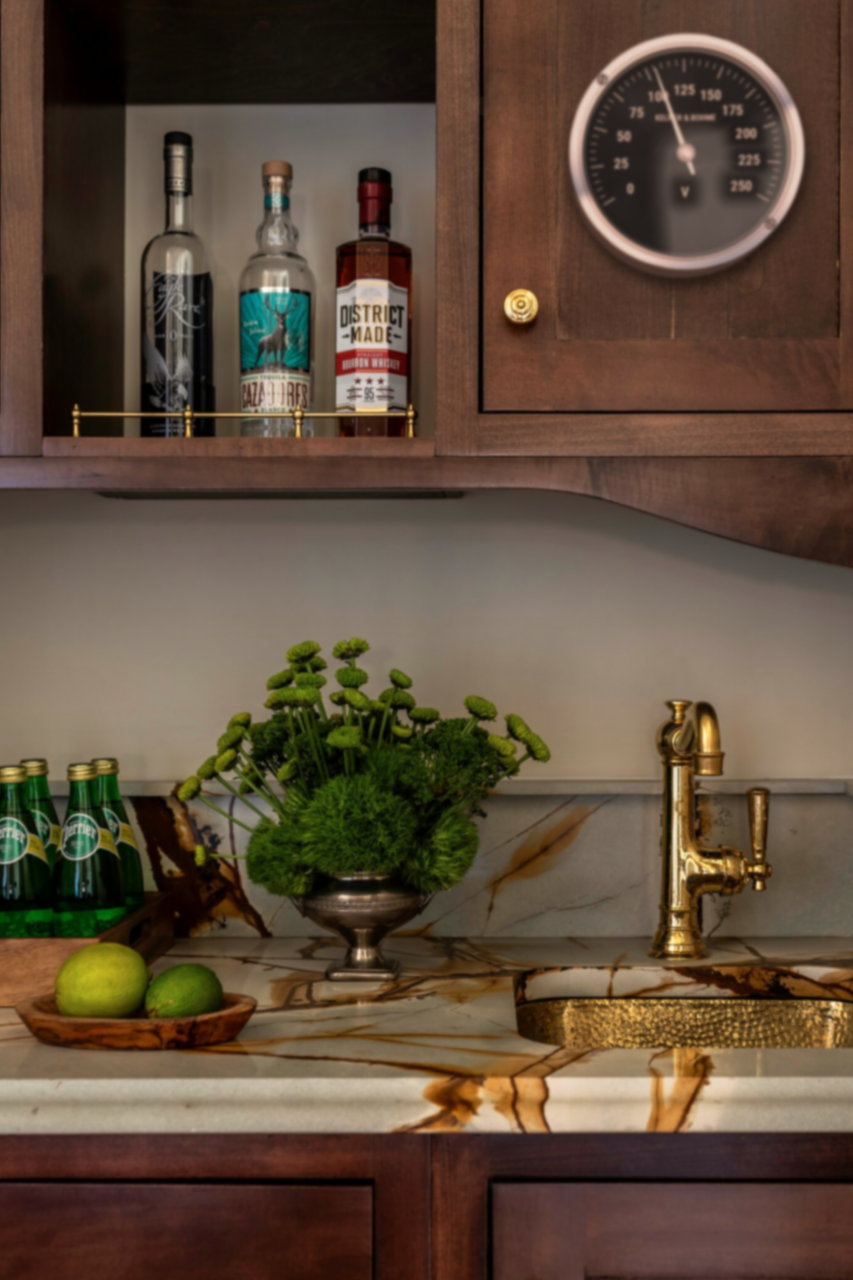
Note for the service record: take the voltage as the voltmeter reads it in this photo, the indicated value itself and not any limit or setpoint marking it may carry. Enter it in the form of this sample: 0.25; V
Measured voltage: 105; V
